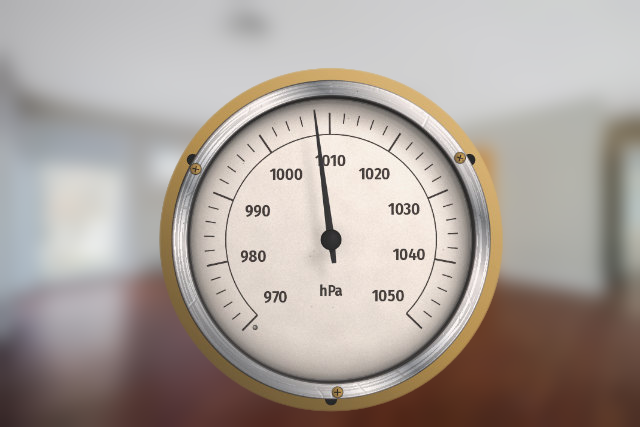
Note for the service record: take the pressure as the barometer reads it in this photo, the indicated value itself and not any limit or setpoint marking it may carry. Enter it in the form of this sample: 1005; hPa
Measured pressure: 1008; hPa
